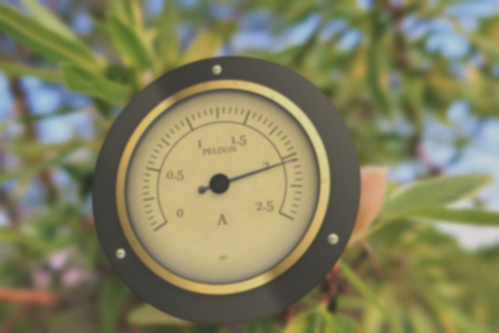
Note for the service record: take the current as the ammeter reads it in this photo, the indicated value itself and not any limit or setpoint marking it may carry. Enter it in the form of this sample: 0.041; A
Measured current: 2.05; A
